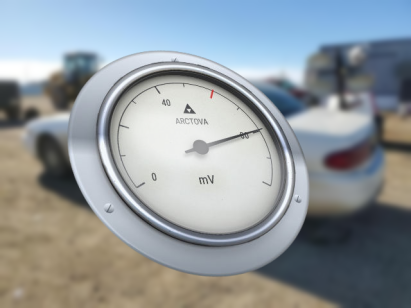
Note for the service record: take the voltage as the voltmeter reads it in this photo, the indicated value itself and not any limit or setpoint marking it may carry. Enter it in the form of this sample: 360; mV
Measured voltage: 80; mV
